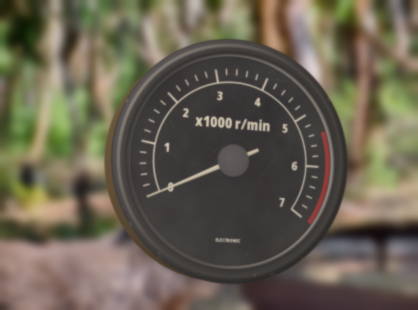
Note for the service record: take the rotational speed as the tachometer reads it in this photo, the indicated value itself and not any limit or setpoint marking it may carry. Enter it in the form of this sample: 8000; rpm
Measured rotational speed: 0; rpm
